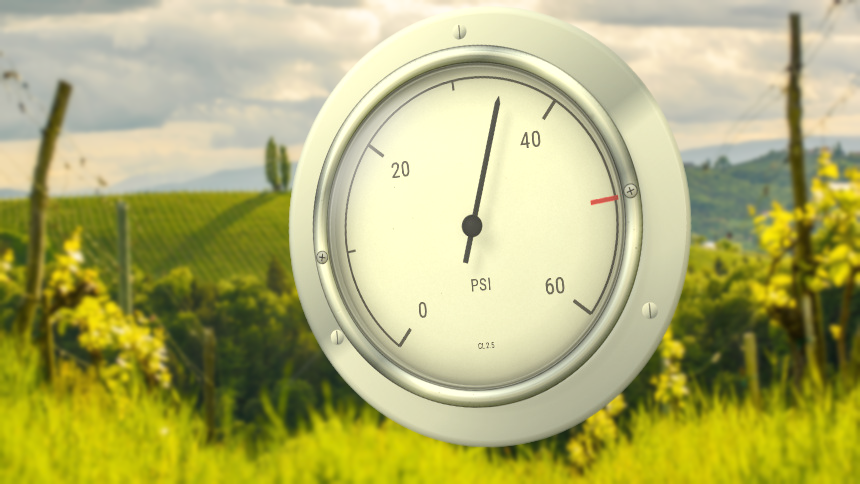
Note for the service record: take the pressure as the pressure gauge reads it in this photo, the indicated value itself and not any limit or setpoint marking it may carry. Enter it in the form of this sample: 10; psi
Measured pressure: 35; psi
